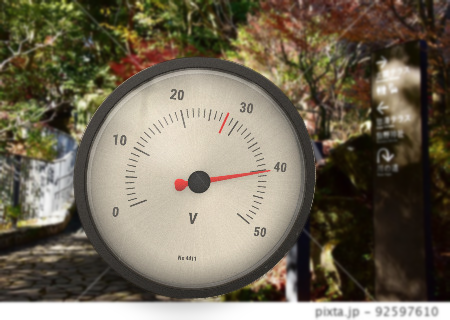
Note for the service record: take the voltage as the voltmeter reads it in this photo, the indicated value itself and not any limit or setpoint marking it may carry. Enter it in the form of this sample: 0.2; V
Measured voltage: 40; V
